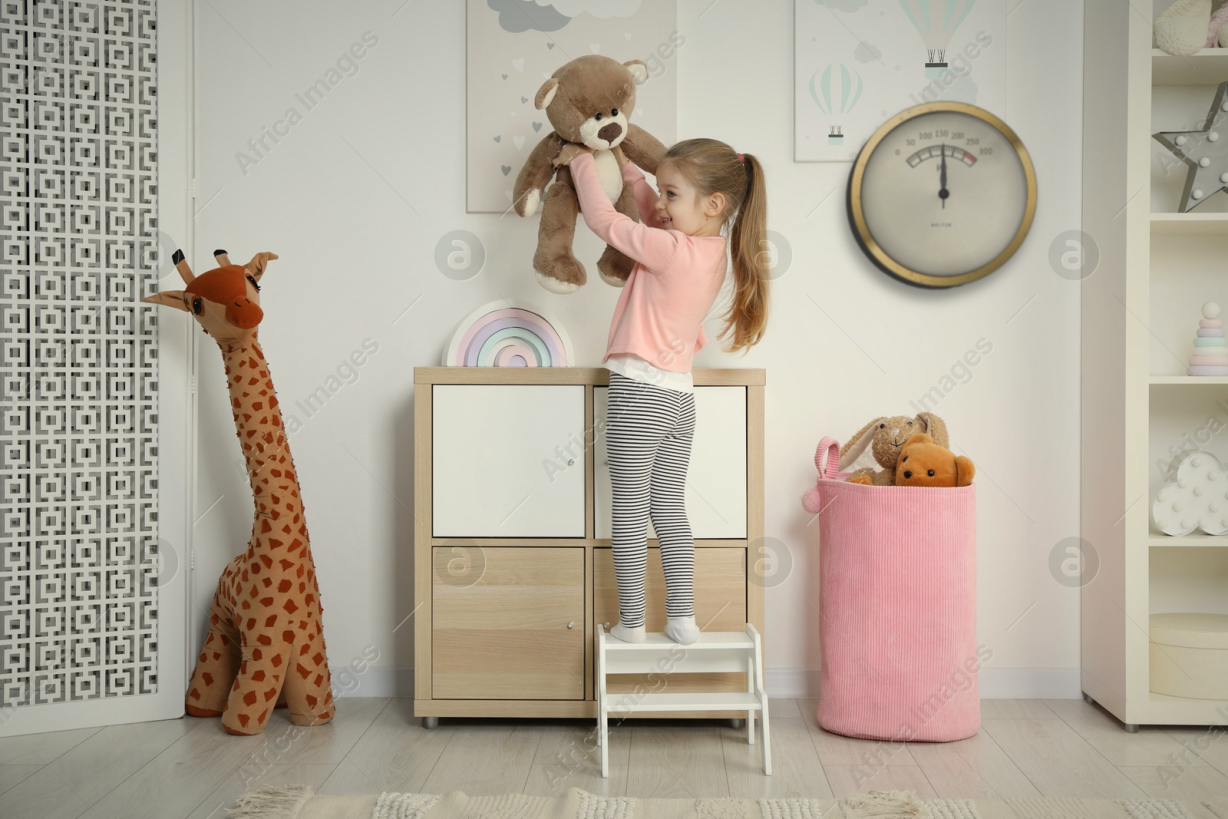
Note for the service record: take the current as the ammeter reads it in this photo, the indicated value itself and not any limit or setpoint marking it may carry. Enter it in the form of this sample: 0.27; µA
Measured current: 150; µA
